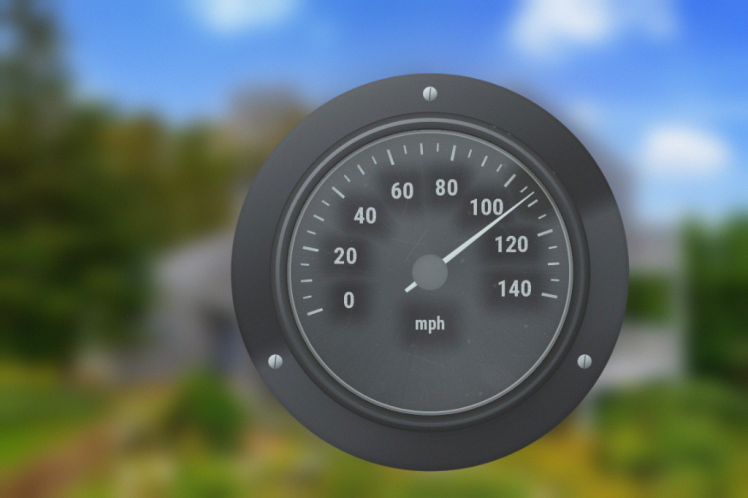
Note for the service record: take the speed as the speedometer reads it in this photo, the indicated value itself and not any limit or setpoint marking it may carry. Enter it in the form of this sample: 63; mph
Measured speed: 107.5; mph
